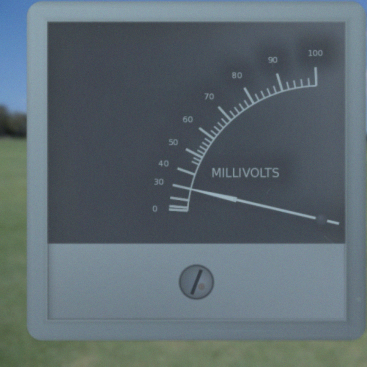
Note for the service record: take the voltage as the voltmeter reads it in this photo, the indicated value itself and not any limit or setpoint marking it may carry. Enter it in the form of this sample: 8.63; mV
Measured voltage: 30; mV
